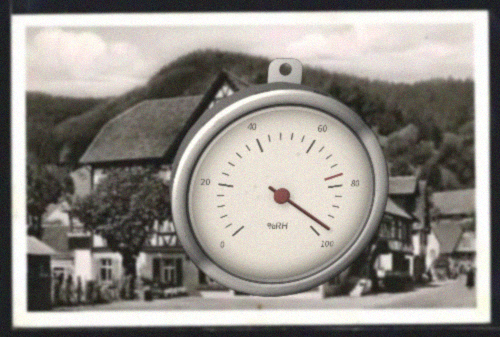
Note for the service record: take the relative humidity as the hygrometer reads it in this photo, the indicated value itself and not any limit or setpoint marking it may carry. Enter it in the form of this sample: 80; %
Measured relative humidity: 96; %
